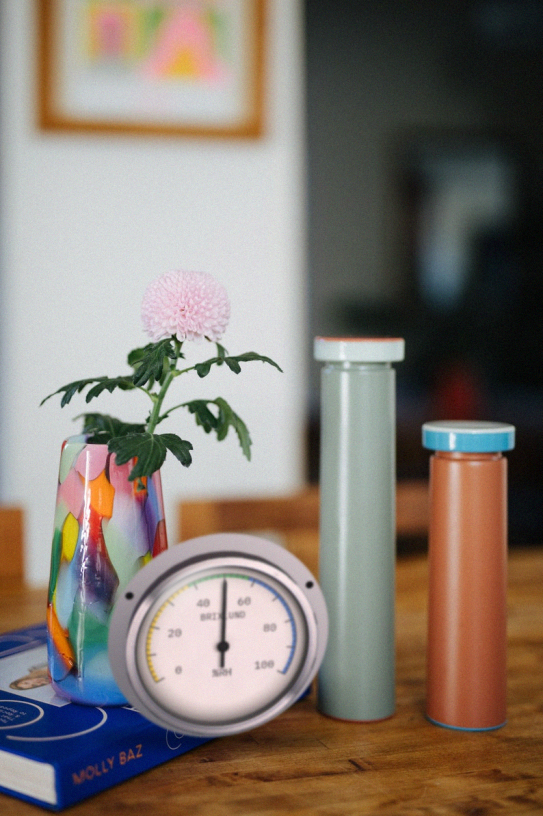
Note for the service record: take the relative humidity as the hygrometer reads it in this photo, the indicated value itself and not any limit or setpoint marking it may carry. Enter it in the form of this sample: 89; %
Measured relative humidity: 50; %
